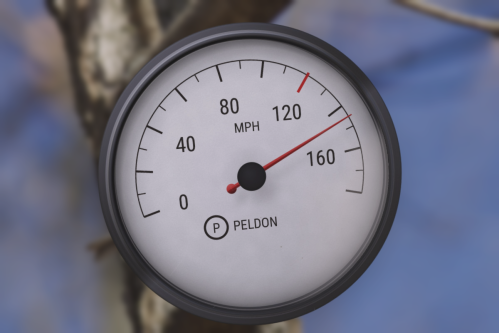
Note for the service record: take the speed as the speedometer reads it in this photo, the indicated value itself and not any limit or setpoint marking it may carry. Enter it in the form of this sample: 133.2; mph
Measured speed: 145; mph
